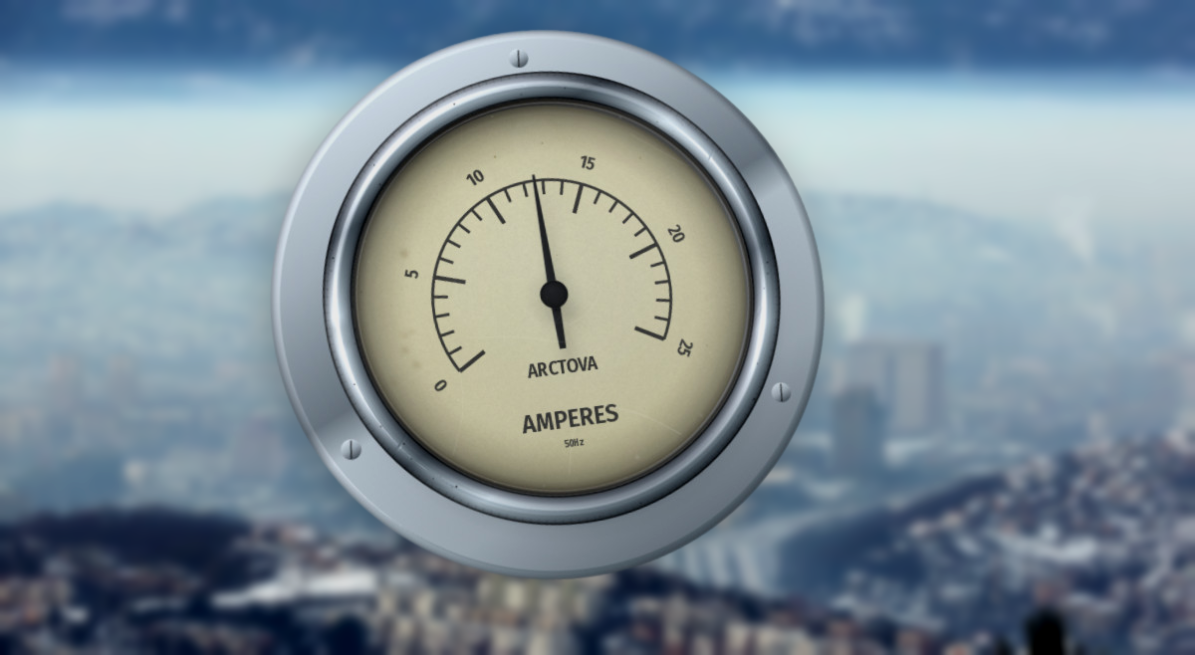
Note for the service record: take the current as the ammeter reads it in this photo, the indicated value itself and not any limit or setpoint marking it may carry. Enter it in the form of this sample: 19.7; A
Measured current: 12.5; A
